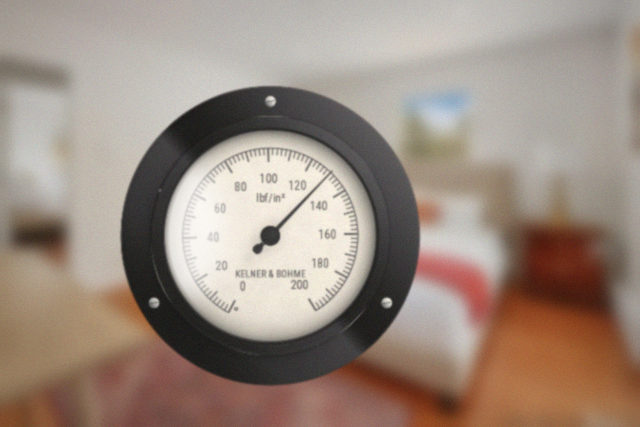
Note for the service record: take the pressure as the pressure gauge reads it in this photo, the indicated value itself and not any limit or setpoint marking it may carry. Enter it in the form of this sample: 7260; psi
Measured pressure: 130; psi
